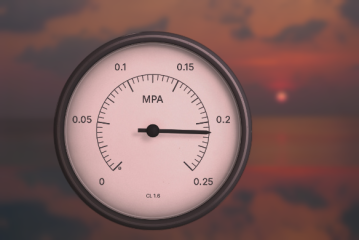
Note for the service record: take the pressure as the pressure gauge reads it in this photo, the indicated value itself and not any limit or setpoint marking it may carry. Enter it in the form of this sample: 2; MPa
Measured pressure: 0.21; MPa
